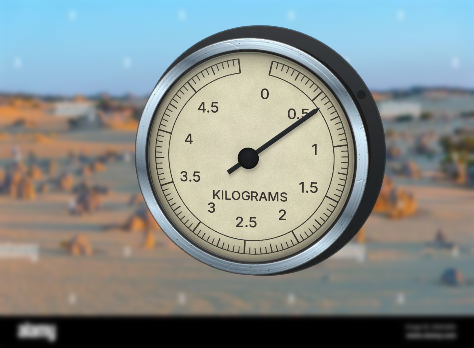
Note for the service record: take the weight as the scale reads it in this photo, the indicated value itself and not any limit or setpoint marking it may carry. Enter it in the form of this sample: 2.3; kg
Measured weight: 0.6; kg
